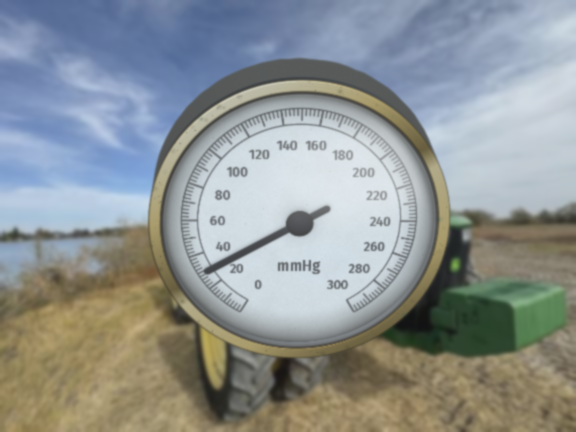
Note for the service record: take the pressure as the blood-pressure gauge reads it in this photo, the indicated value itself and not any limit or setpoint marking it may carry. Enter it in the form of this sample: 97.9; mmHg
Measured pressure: 30; mmHg
